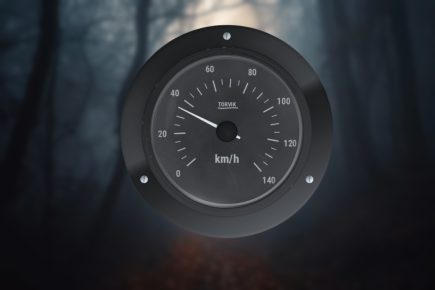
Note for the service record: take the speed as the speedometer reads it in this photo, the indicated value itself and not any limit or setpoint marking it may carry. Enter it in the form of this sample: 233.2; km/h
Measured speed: 35; km/h
